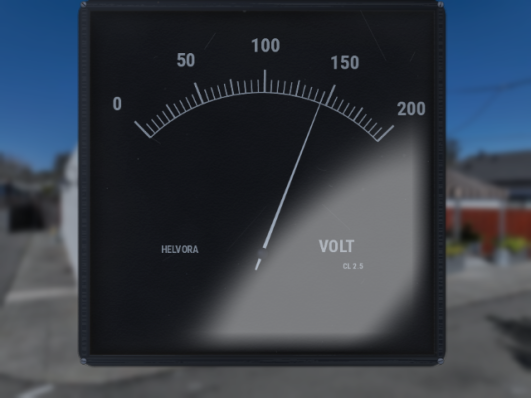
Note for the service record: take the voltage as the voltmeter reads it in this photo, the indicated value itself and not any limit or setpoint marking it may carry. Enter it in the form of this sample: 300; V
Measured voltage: 145; V
